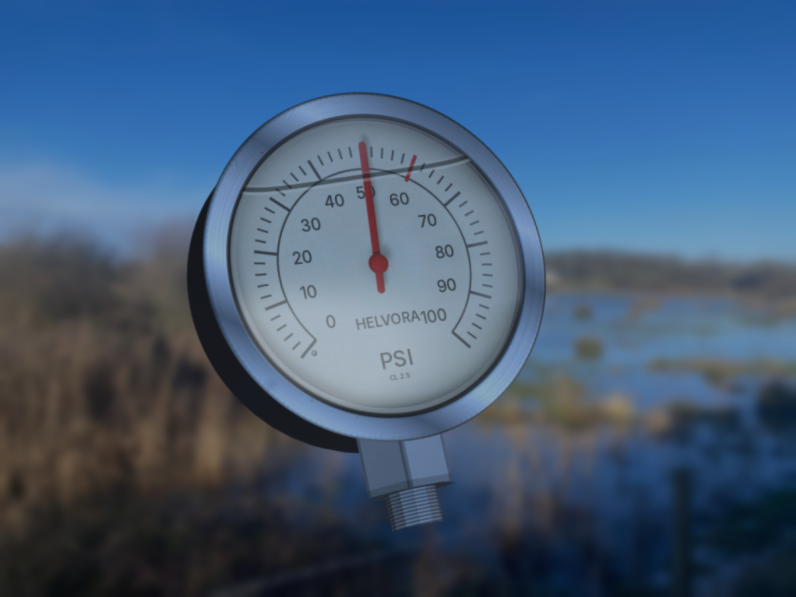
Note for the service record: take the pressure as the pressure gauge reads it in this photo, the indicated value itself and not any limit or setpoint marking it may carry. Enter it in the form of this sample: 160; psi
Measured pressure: 50; psi
